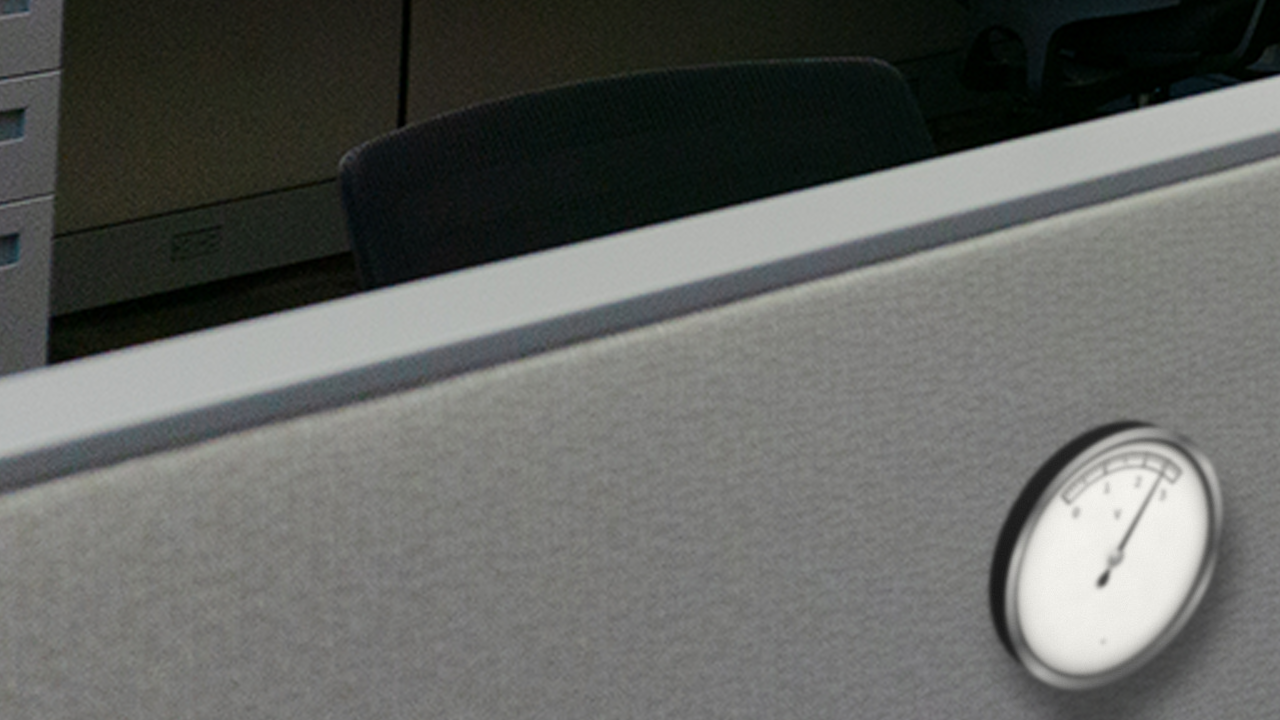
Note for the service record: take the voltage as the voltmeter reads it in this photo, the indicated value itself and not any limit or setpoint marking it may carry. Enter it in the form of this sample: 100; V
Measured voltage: 2.5; V
